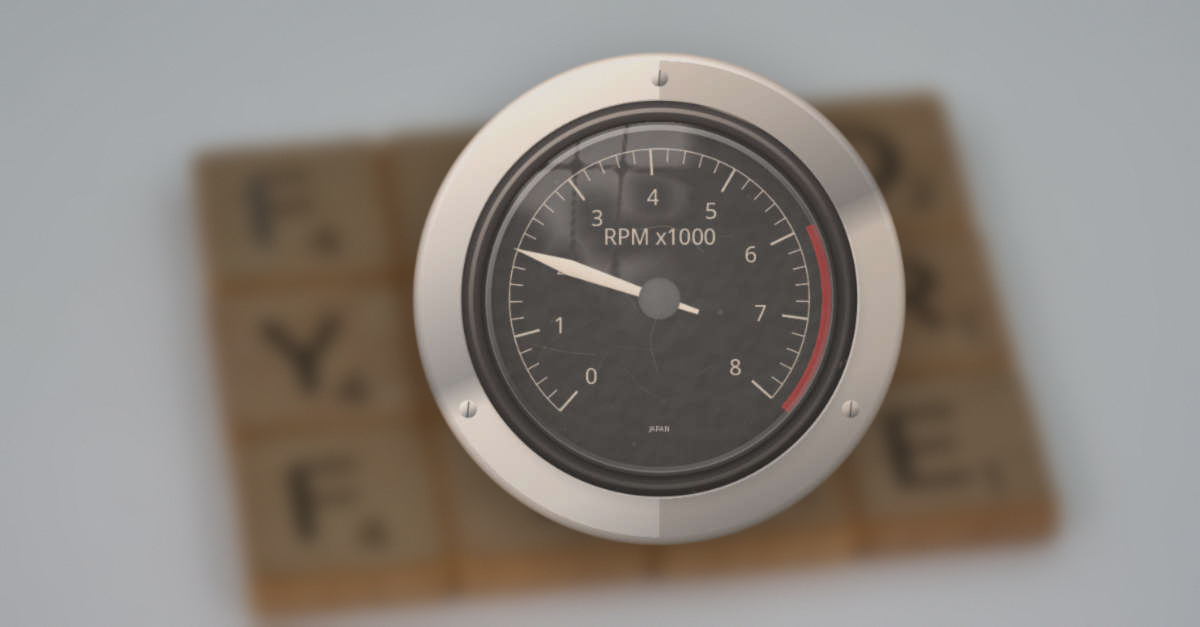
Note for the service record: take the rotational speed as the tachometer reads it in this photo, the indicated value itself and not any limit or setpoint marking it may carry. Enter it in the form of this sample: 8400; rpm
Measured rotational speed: 2000; rpm
